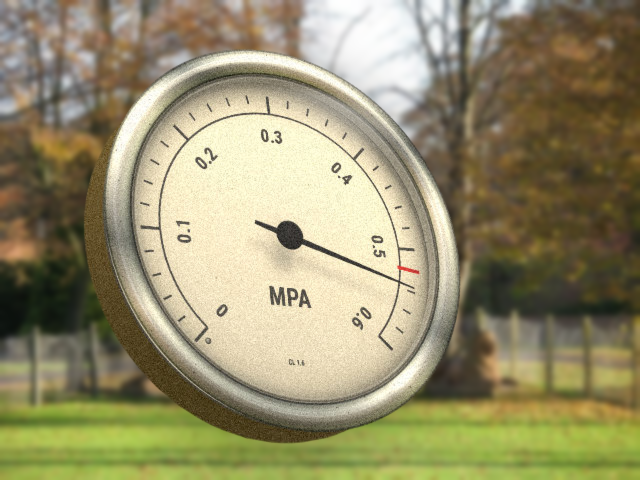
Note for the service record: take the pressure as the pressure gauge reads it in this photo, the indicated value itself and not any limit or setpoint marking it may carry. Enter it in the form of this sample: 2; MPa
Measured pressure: 0.54; MPa
